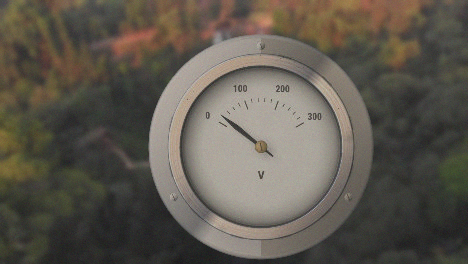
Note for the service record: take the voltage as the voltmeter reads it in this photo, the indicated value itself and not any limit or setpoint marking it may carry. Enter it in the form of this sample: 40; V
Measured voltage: 20; V
